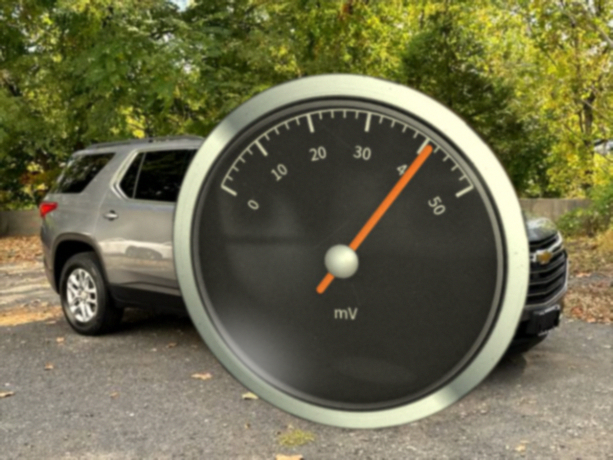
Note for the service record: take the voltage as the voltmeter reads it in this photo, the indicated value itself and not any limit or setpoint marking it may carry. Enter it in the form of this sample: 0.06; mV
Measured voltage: 41; mV
